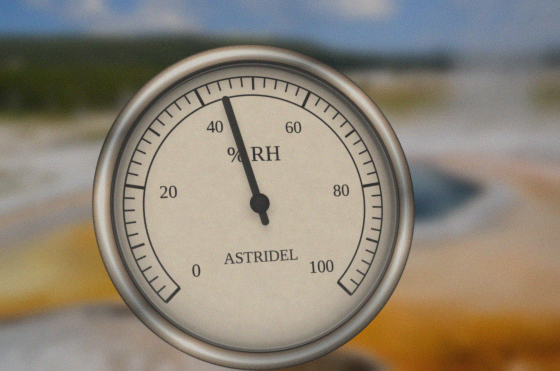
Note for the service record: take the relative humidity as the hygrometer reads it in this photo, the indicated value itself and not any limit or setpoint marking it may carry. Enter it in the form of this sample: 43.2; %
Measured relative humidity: 44; %
